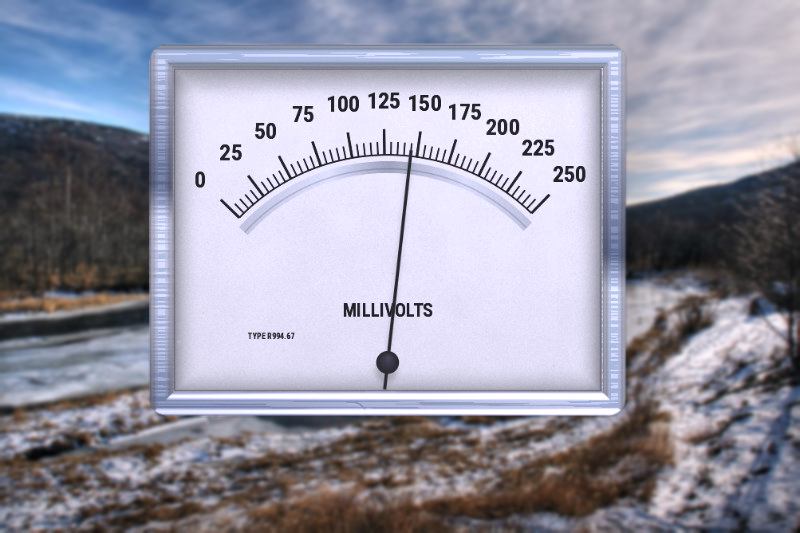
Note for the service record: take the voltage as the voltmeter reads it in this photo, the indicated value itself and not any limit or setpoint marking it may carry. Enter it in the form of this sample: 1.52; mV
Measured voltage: 145; mV
